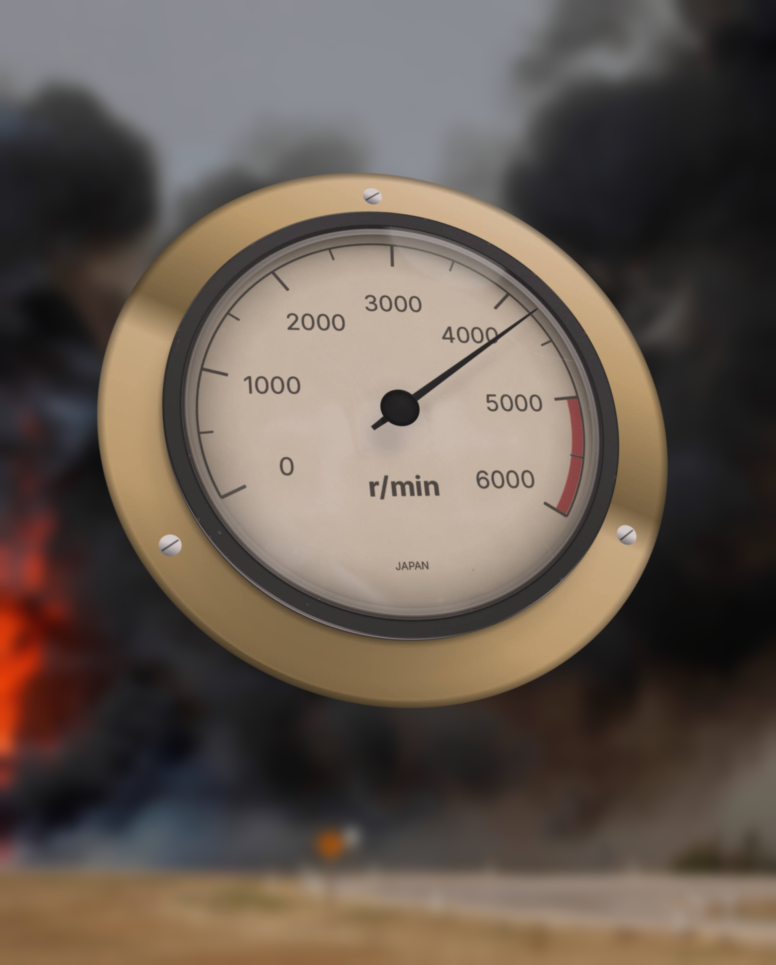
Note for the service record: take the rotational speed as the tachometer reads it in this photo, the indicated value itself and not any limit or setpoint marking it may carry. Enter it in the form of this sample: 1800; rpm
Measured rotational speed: 4250; rpm
